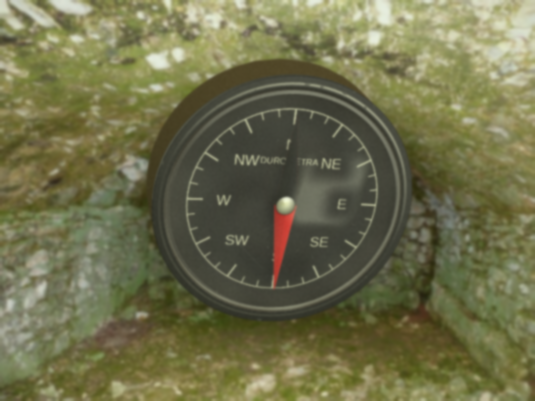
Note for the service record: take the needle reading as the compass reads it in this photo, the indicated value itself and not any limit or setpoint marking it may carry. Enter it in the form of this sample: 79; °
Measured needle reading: 180; °
